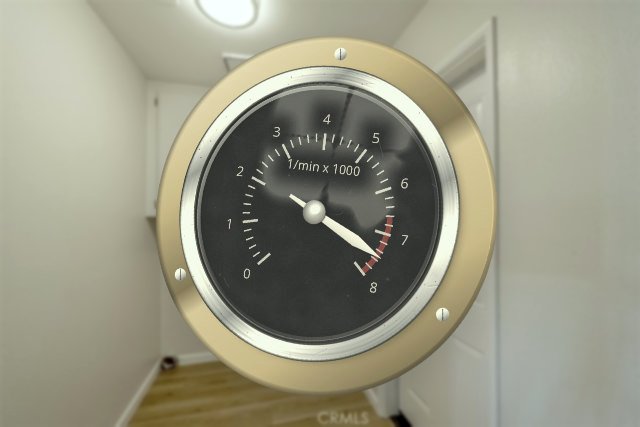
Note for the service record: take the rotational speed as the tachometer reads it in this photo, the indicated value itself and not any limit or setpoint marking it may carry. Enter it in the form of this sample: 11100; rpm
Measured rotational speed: 7500; rpm
